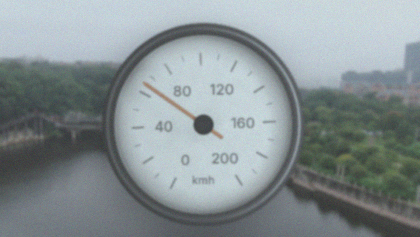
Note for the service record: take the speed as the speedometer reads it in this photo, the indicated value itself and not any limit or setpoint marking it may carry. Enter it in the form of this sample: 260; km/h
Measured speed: 65; km/h
